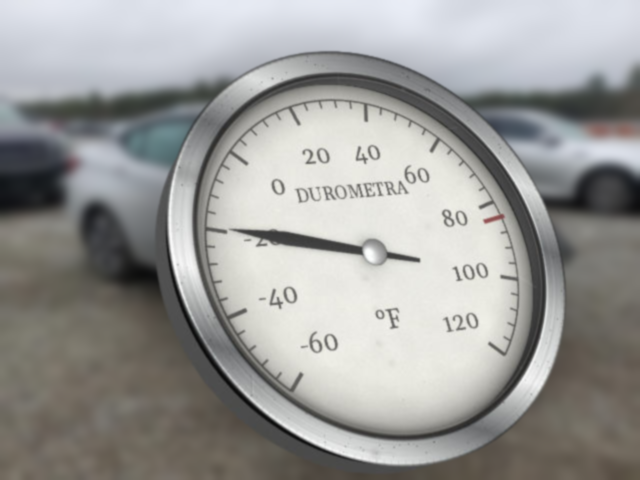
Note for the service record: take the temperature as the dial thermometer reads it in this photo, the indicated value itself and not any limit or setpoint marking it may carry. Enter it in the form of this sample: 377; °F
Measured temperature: -20; °F
